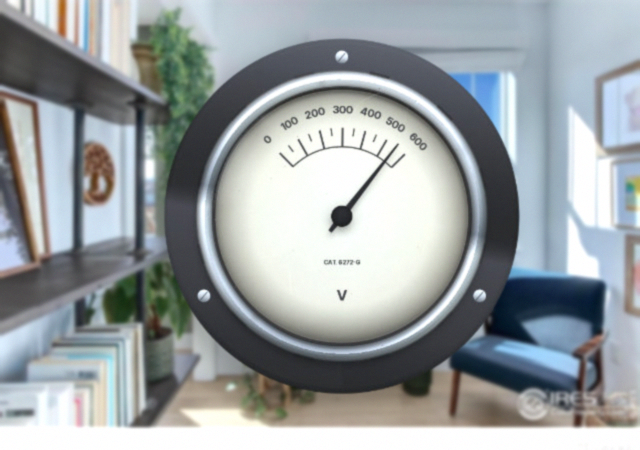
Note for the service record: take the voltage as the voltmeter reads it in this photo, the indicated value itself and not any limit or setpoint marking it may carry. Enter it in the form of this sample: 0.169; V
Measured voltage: 550; V
